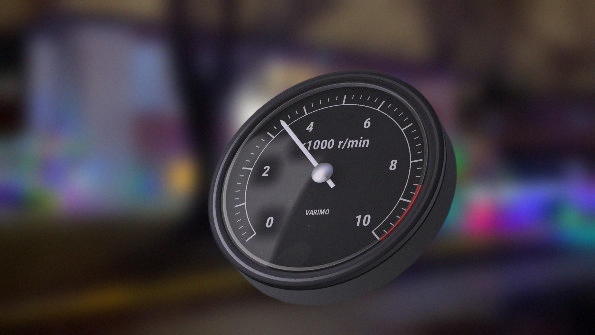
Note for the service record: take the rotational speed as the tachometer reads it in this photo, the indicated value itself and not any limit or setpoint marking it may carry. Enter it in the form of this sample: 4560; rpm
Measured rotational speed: 3400; rpm
